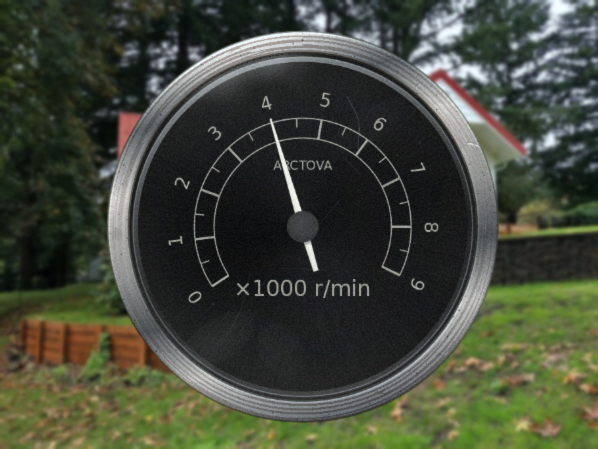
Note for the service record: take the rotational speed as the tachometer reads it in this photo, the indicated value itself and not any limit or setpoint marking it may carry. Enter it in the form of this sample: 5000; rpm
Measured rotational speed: 4000; rpm
